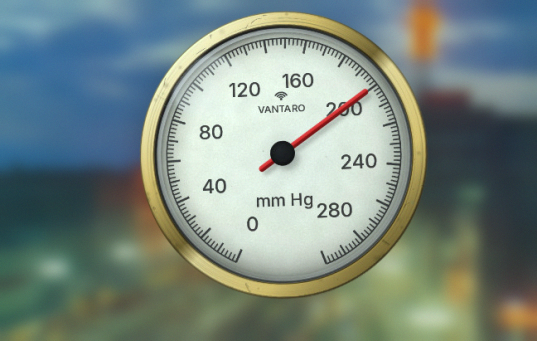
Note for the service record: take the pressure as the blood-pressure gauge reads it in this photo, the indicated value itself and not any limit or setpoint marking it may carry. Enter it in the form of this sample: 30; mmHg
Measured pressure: 200; mmHg
